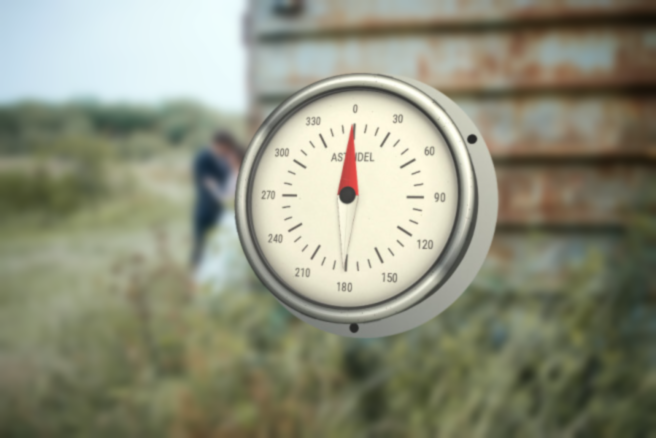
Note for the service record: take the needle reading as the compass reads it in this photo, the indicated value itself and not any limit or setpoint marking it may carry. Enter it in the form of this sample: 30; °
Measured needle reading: 0; °
